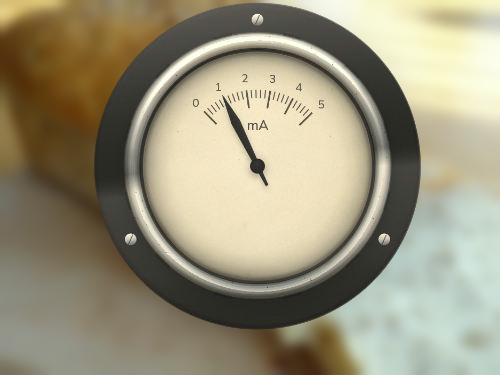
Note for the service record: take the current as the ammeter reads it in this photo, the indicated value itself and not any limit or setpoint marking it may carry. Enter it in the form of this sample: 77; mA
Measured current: 1; mA
